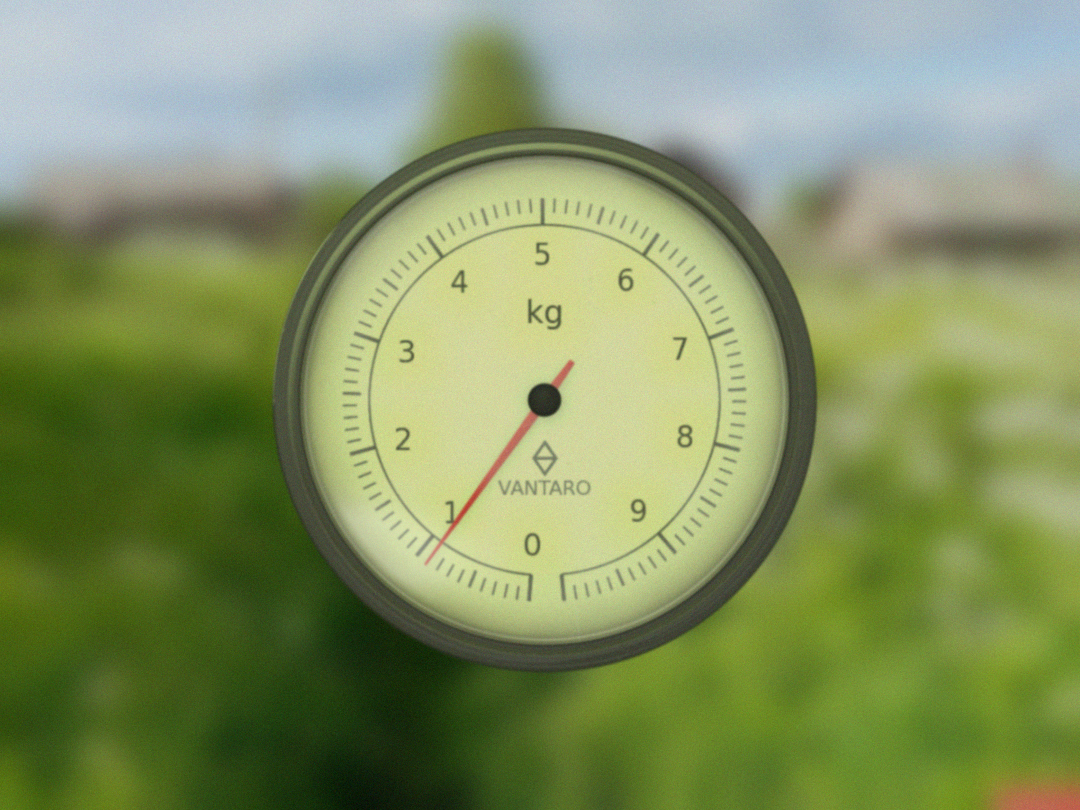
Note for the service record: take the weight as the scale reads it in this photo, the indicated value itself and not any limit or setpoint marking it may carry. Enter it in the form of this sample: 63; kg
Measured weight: 0.9; kg
